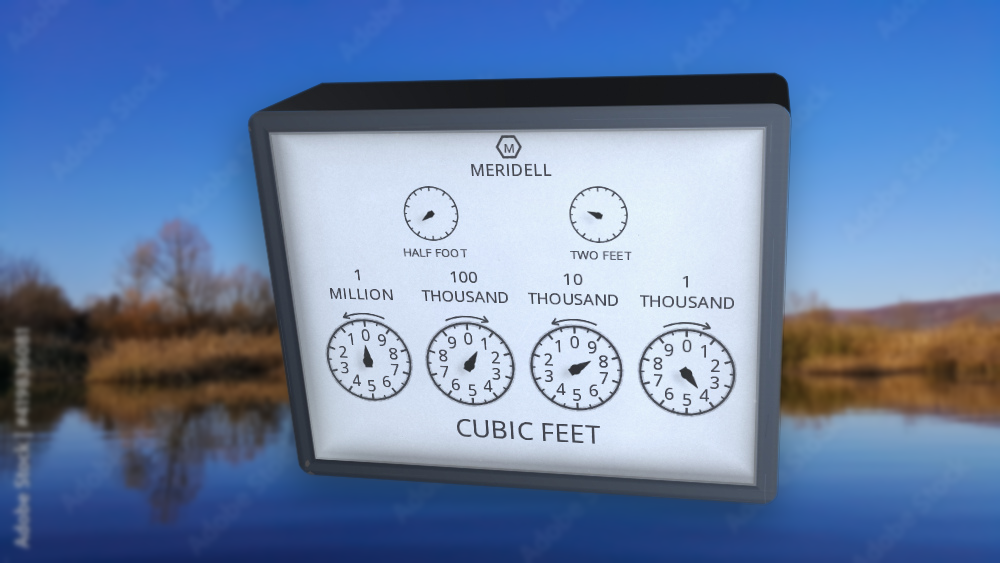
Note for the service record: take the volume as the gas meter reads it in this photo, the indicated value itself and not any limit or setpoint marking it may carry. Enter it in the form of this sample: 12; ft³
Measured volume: 8400; ft³
